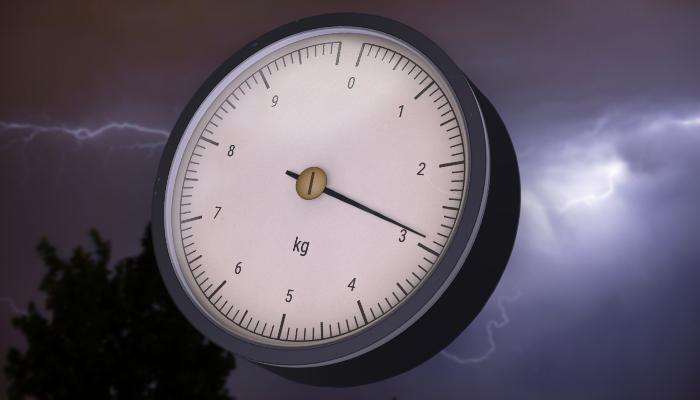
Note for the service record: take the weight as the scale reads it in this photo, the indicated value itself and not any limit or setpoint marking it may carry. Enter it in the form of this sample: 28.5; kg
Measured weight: 2.9; kg
